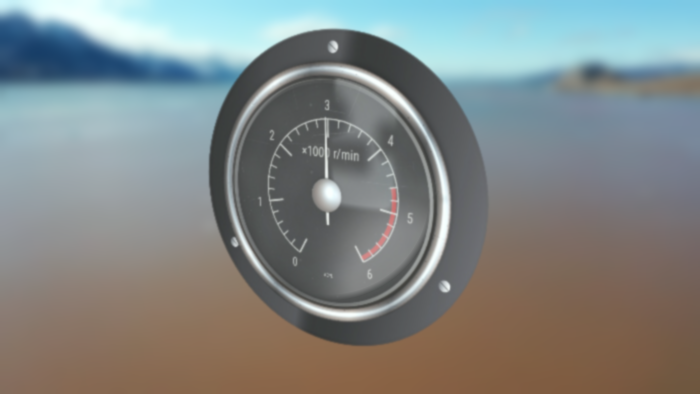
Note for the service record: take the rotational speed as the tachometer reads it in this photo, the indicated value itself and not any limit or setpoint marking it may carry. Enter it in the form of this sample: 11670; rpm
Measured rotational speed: 3000; rpm
